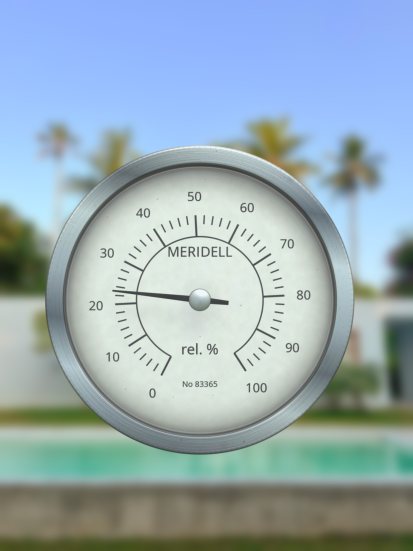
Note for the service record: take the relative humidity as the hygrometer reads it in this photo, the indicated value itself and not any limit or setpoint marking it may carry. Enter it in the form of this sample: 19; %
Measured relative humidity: 23; %
